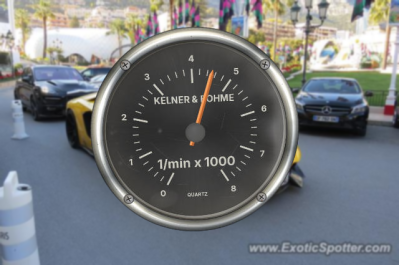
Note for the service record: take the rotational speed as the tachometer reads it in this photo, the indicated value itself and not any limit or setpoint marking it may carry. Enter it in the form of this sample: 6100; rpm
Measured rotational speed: 4500; rpm
